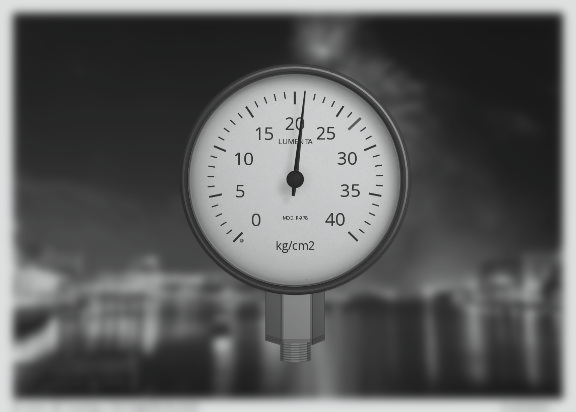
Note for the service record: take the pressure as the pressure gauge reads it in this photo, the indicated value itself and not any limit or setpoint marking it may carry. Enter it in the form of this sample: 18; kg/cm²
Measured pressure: 21; kg/cm²
